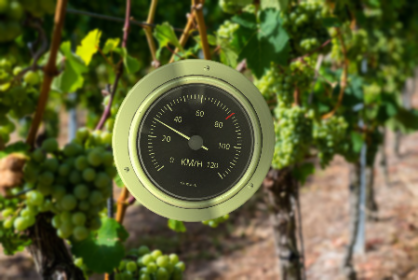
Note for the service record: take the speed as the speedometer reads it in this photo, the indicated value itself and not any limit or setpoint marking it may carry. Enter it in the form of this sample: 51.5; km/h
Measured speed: 30; km/h
